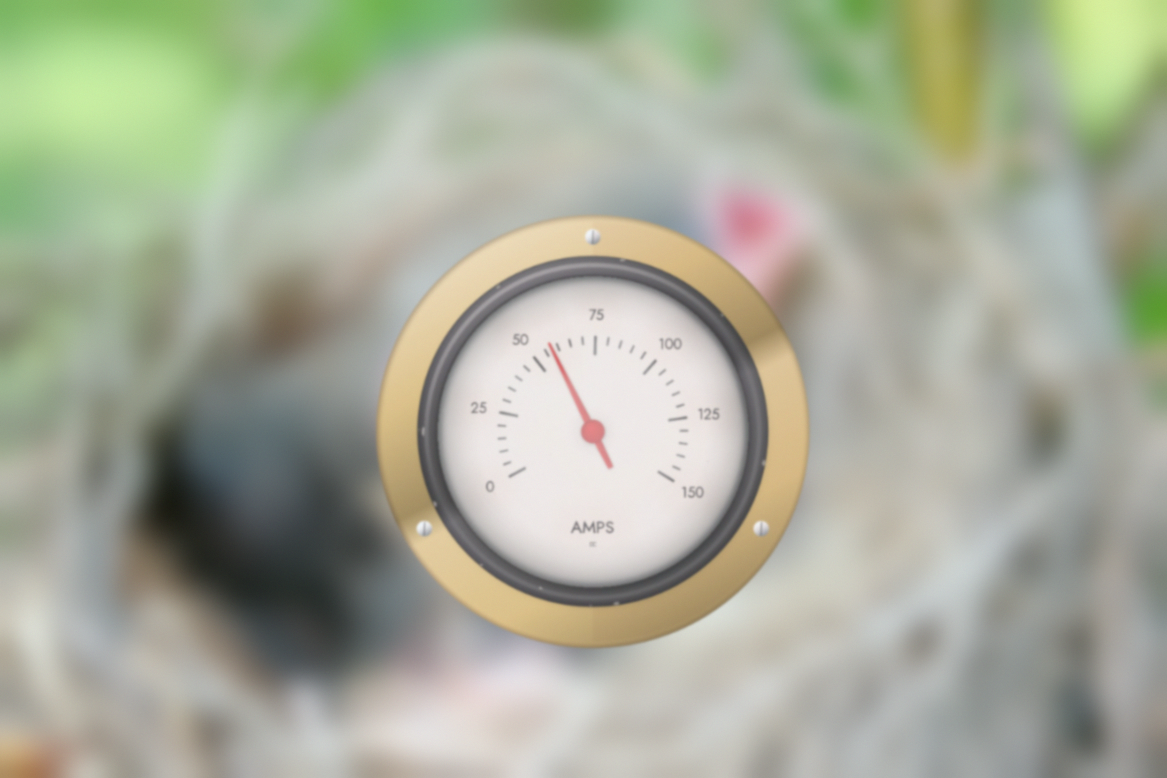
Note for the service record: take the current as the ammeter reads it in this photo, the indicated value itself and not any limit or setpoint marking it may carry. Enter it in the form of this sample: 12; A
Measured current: 57.5; A
